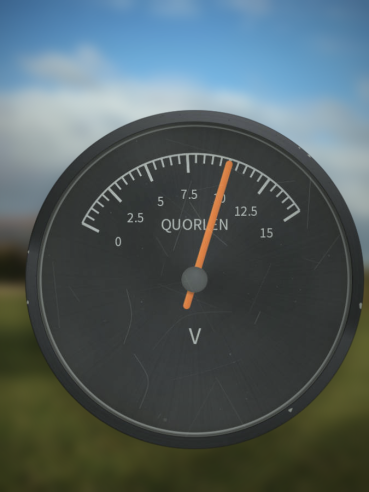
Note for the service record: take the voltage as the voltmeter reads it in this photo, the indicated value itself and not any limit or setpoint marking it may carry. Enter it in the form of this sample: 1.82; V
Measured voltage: 10; V
